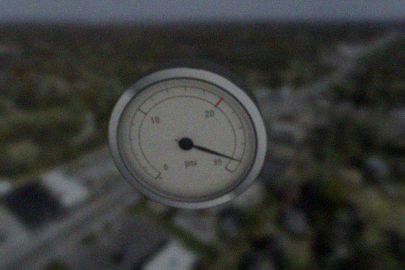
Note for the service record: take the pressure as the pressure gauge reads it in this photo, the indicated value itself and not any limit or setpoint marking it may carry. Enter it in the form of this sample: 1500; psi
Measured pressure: 28; psi
